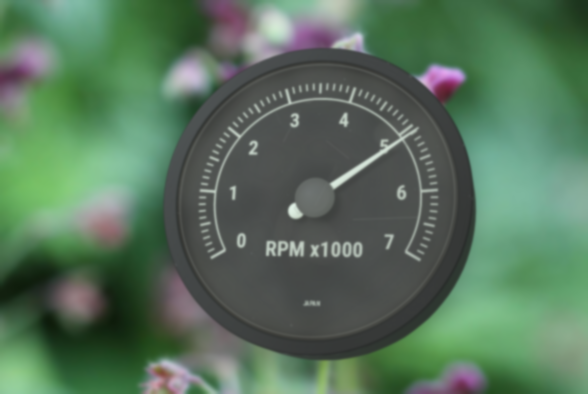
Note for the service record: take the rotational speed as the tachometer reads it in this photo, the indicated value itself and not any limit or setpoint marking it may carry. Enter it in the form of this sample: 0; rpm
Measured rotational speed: 5100; rpm
